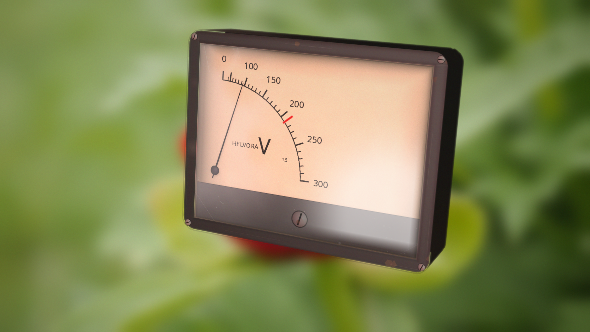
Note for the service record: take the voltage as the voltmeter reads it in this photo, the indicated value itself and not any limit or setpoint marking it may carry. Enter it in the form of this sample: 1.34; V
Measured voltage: 100; V
